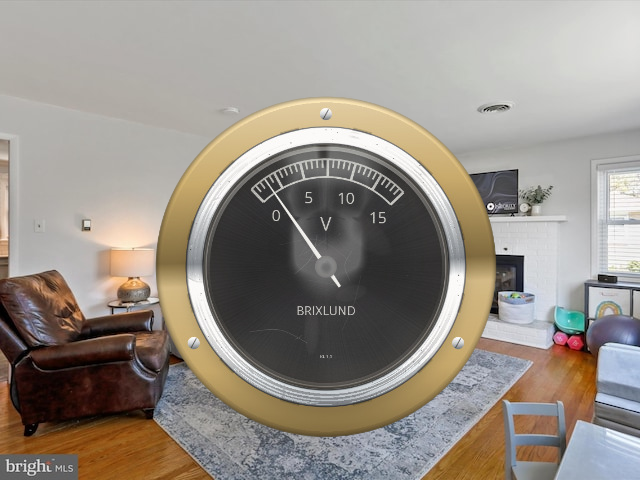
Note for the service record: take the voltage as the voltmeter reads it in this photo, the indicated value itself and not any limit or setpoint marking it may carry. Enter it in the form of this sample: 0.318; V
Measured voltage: 1.5; V
